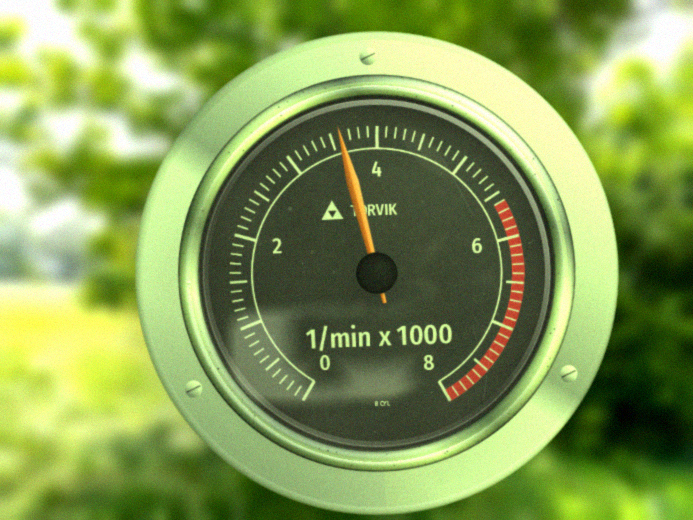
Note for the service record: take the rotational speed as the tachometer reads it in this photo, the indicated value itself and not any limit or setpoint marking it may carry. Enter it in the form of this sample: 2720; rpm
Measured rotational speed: 3600; rpm
